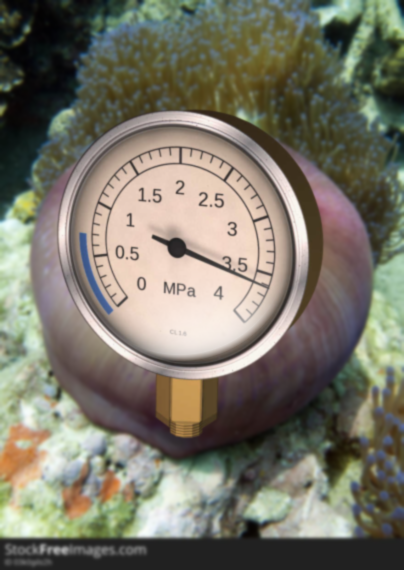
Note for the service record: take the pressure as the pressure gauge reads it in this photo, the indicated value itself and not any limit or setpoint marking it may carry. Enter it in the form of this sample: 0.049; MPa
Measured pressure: 3.6; MPa
